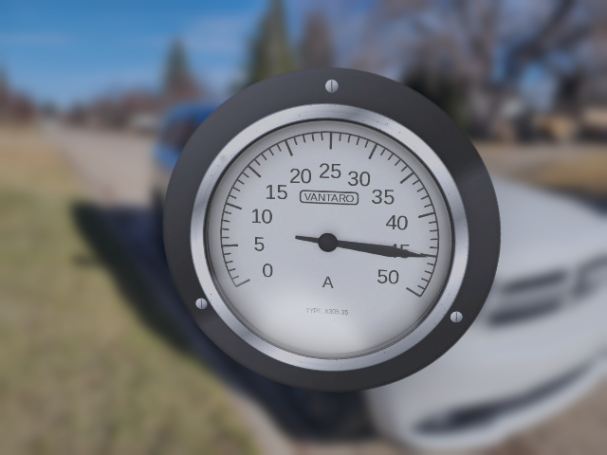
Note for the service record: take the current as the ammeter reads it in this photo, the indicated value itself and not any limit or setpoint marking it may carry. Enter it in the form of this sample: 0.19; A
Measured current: 45; A
